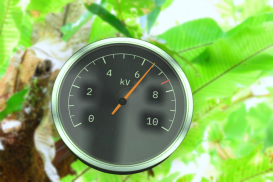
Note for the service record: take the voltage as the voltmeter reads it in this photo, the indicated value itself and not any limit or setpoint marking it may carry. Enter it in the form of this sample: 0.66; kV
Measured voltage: 6.5; kV
